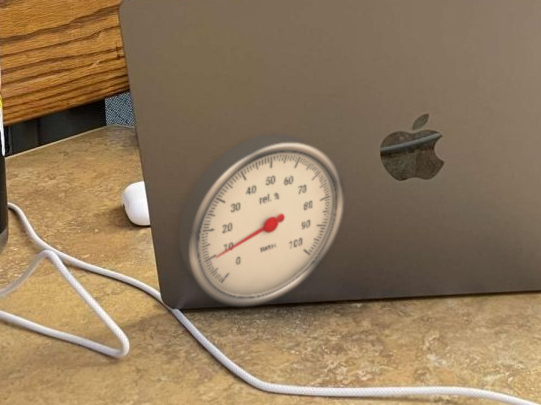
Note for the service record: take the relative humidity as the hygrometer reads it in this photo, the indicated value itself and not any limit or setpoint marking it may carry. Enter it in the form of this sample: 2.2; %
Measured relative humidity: 10; %
